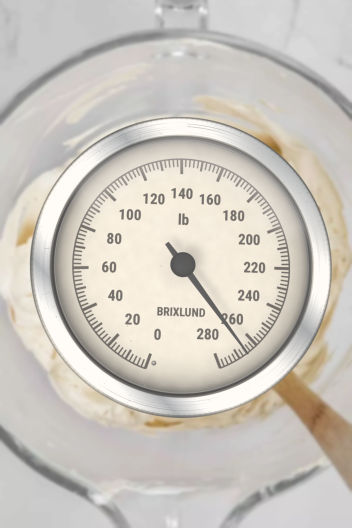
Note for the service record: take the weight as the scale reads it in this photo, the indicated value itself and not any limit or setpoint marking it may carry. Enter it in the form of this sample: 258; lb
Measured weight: 266; lb
